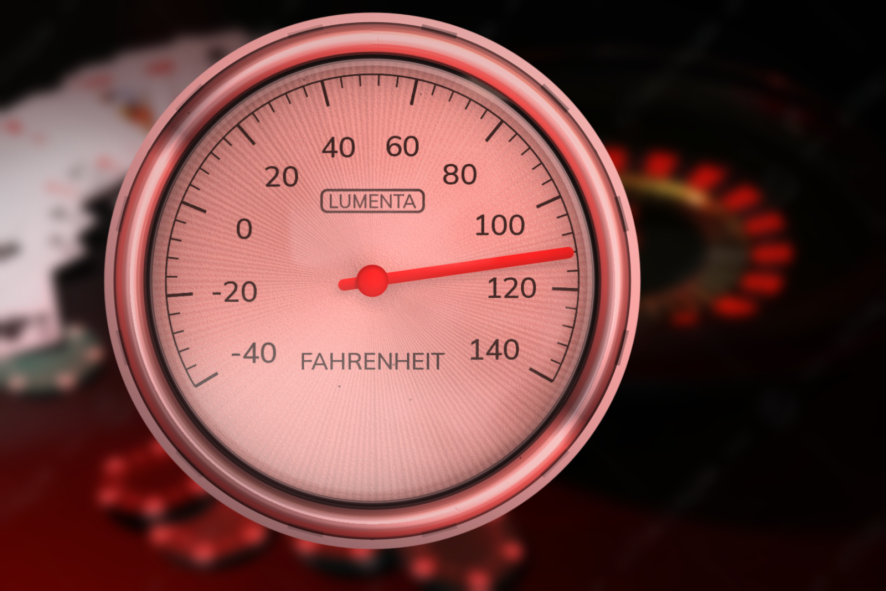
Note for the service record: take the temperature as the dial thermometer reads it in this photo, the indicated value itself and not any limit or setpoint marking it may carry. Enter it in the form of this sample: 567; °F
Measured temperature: 112; °F
